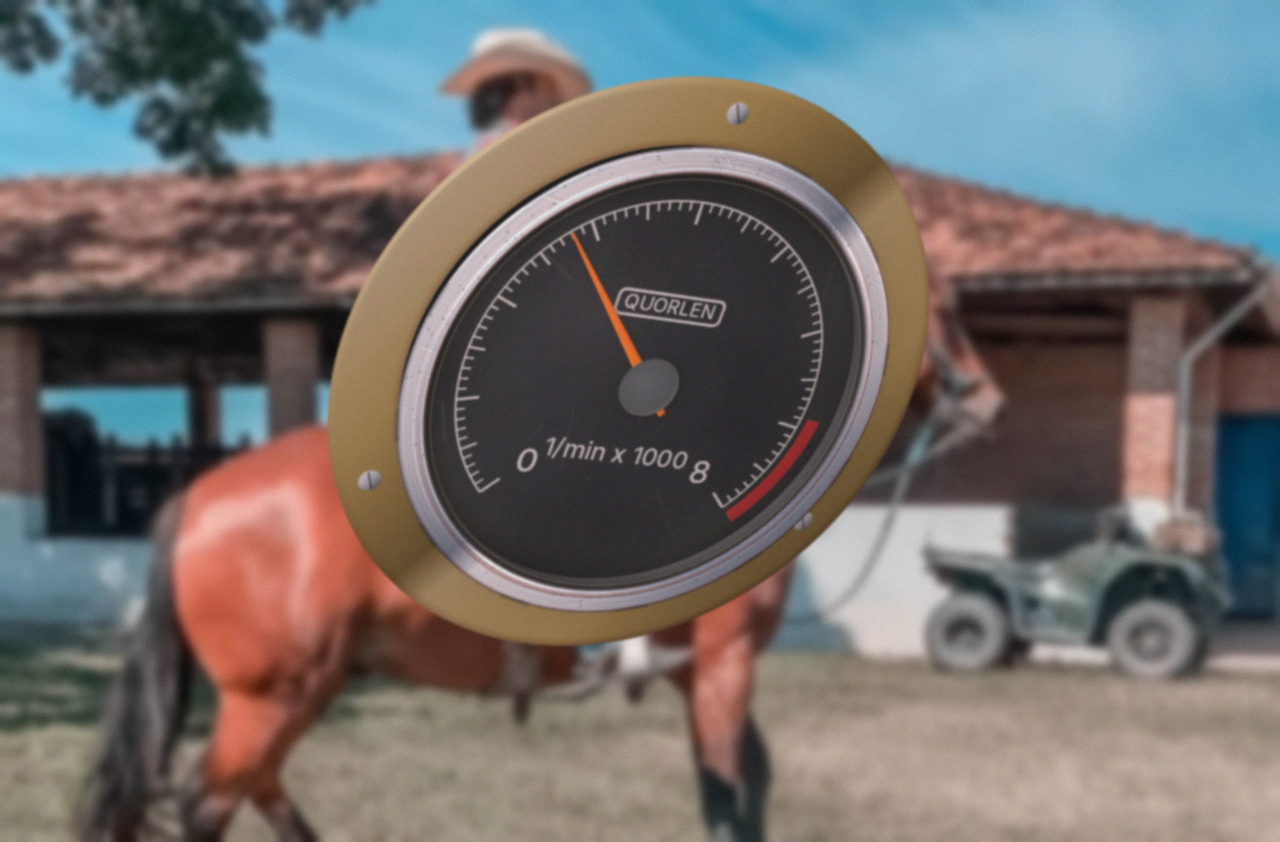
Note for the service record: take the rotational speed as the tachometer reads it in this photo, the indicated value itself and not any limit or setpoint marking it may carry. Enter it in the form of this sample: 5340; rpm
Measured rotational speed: 2800; rpm
